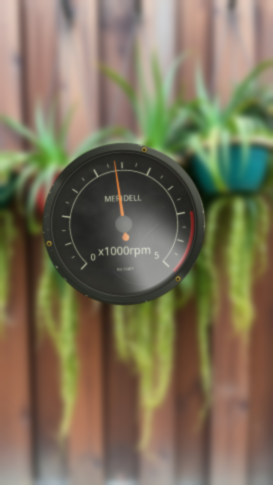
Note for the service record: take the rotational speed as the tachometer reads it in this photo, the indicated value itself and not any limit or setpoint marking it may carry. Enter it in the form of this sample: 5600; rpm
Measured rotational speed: 2375; rpm
